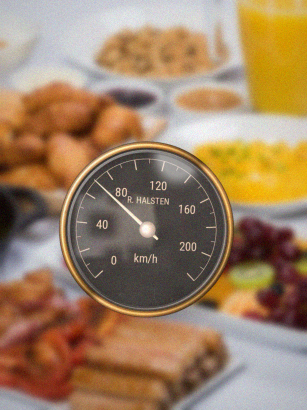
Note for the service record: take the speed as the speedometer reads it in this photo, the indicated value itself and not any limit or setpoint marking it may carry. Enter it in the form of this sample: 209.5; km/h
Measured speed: 70; km/h
